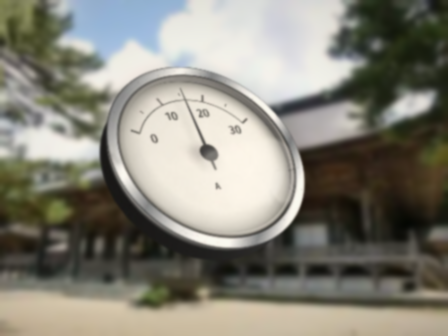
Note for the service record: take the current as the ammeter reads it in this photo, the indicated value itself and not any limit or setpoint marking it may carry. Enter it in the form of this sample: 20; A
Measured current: 15; A
